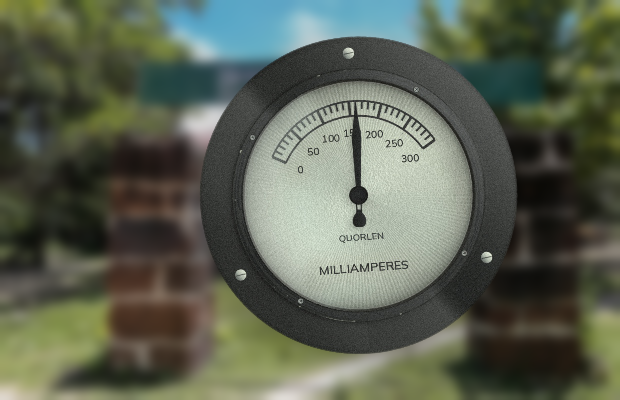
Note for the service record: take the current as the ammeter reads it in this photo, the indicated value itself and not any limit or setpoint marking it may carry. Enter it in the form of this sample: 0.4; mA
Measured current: 160; mA
